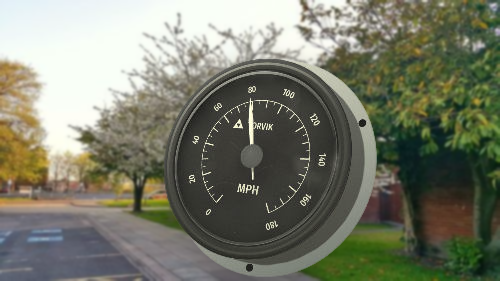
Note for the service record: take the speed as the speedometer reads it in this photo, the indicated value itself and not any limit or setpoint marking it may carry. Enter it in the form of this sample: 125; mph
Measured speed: 80; mph
